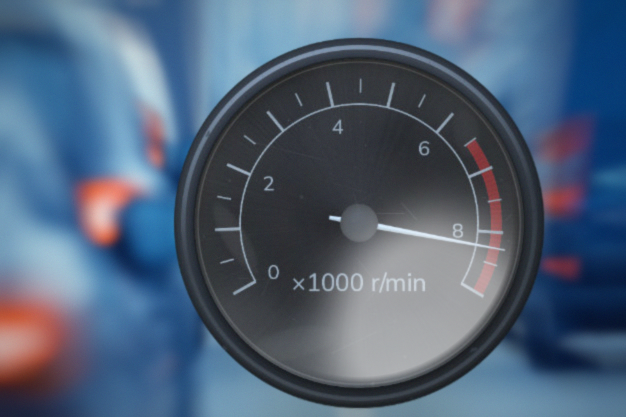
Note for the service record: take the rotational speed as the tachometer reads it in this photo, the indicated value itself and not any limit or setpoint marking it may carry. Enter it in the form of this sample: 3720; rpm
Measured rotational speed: 8250; rpm
